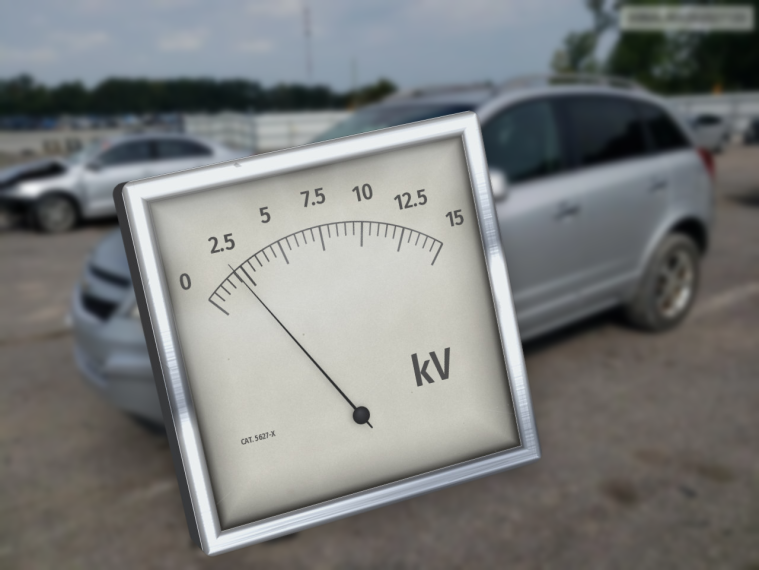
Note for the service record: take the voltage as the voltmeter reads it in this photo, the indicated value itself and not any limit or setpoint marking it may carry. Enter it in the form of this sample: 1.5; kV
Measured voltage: 2; kV
